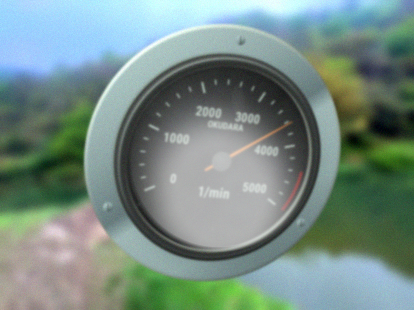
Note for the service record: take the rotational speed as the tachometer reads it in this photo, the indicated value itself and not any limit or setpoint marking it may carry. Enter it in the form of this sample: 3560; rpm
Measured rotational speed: 3600; rpm
